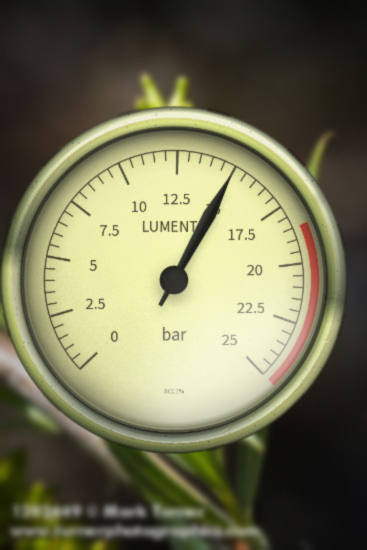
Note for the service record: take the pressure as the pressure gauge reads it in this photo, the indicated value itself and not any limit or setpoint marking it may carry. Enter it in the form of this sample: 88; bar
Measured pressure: 15; bar
